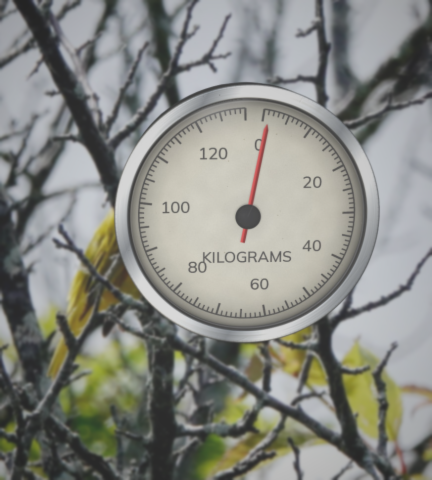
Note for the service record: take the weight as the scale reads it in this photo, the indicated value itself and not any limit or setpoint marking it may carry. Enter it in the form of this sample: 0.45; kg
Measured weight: 1; kg
